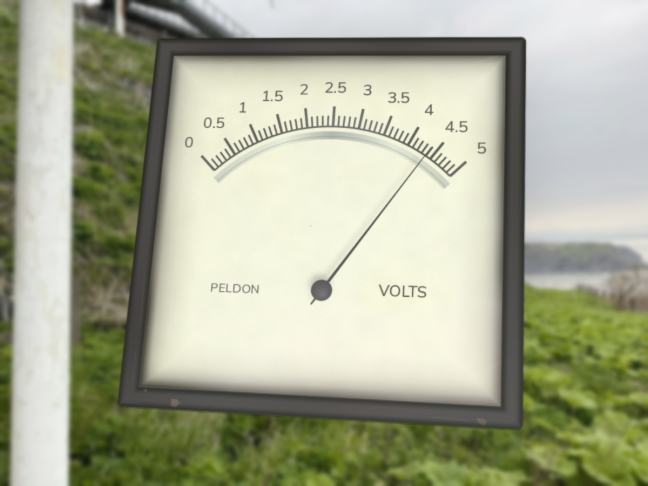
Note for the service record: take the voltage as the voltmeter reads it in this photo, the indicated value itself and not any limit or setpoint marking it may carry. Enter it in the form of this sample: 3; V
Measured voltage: 4.4; V
